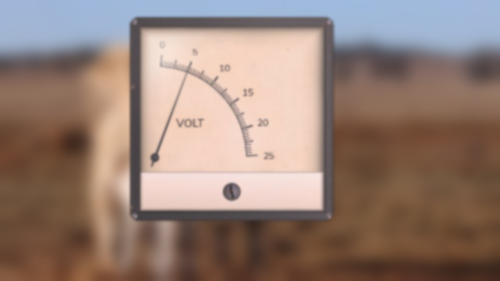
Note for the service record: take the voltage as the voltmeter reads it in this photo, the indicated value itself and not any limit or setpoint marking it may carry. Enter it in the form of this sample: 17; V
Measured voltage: 5; V
